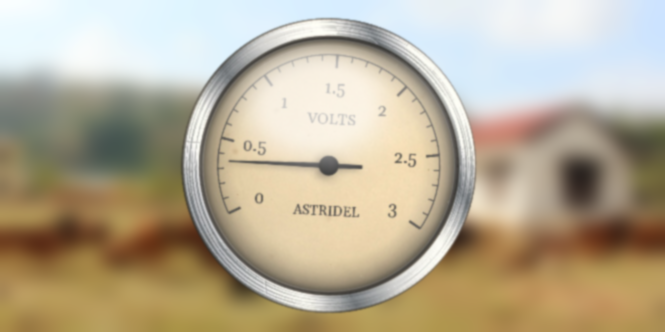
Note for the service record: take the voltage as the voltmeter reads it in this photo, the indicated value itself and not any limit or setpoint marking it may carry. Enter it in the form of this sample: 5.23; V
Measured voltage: 0.35; V
